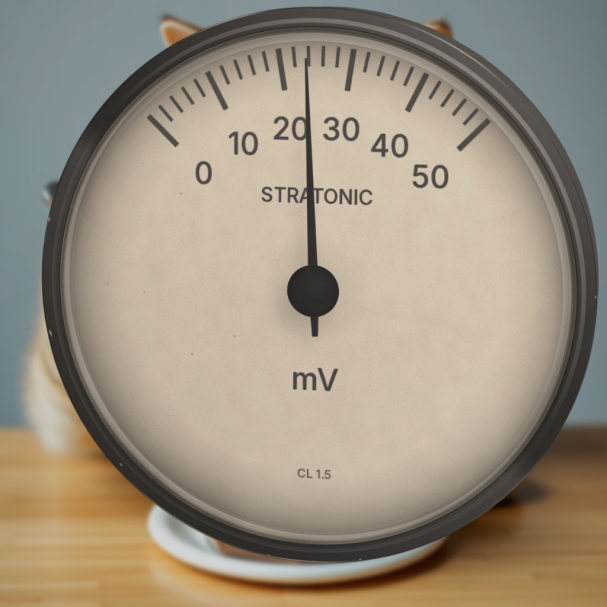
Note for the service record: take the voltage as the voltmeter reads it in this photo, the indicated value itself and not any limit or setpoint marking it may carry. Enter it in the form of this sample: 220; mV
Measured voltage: 24; mV
